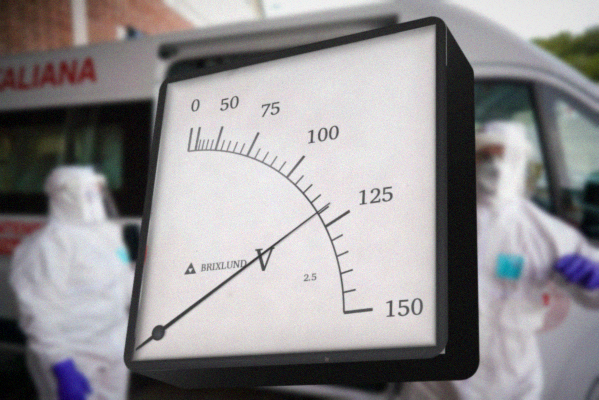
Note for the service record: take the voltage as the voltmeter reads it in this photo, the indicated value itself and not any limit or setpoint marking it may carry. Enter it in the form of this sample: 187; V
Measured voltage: 120; V
